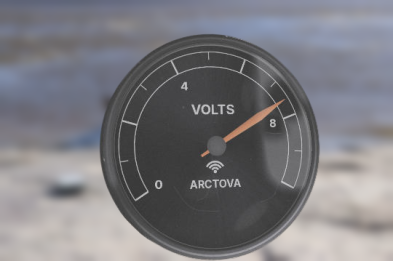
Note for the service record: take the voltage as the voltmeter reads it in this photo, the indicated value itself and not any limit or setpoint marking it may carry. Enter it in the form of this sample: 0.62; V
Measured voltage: 7.5; V
